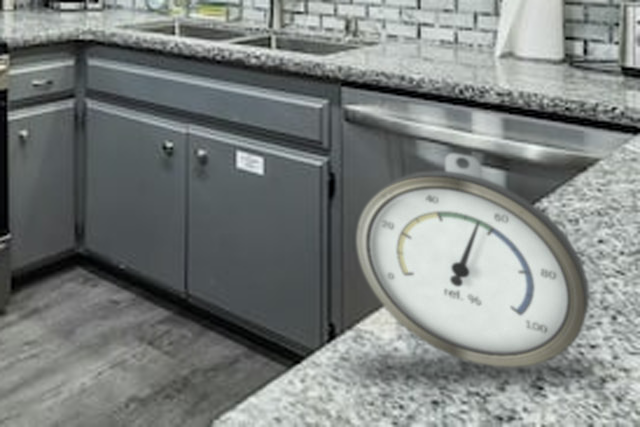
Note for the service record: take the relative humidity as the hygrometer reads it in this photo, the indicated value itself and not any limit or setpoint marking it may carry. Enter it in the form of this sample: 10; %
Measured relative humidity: 55; %
